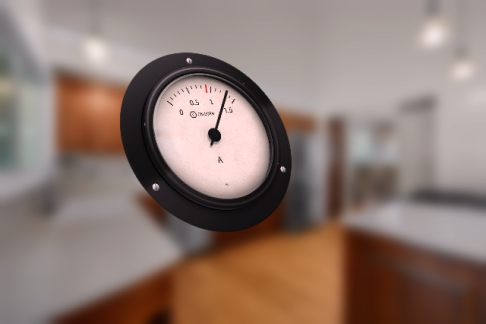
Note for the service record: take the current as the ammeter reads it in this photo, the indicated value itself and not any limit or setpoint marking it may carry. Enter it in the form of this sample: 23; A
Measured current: 1.3; A
